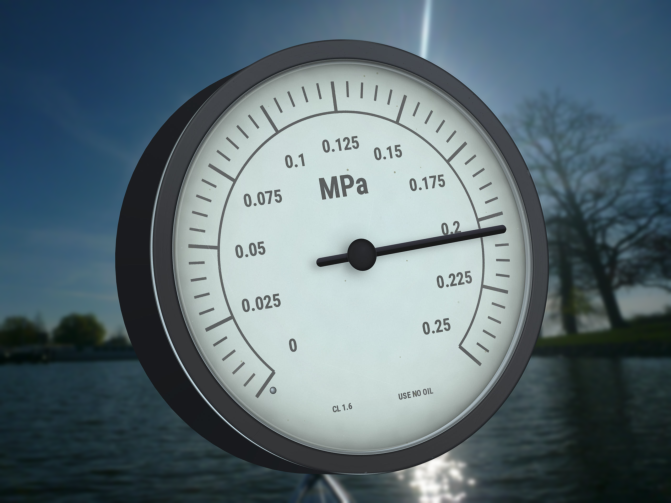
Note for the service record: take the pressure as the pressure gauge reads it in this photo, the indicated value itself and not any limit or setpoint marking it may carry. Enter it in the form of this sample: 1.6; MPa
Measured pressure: 0.205; MPa
